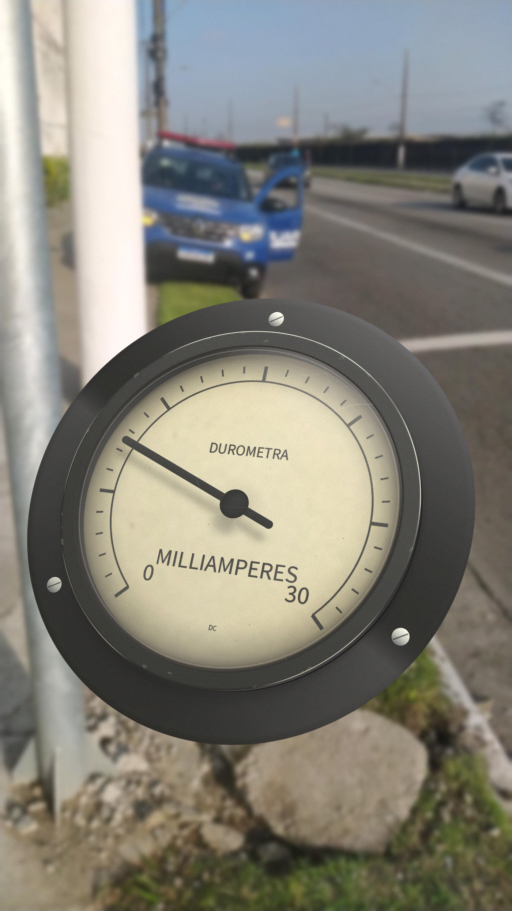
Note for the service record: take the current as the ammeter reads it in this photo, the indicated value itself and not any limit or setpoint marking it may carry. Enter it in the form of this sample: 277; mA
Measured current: 7.5; mA
